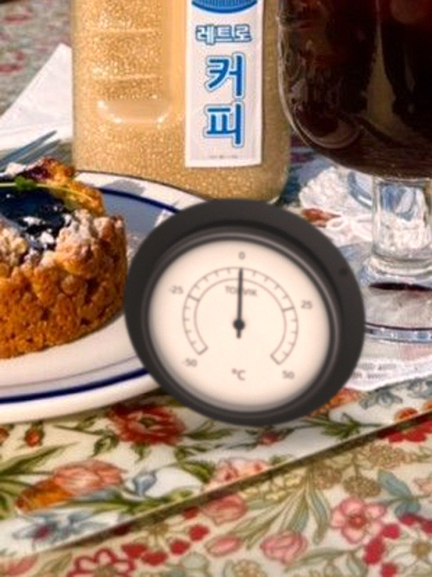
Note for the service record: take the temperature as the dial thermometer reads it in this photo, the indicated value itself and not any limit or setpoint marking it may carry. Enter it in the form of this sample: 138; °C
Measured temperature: 0; °C
